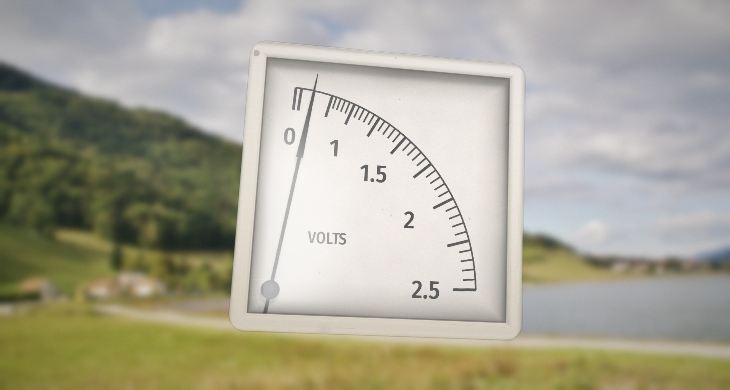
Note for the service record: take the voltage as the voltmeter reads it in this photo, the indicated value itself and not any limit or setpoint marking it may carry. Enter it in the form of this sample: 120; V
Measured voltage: 0.5; V
